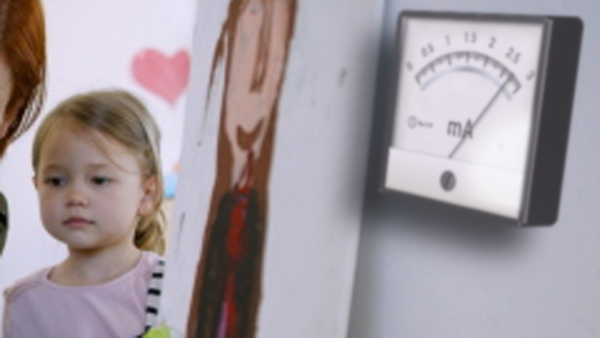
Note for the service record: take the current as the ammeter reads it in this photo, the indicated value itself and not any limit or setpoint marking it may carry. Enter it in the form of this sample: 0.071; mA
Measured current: 2.75; mA
